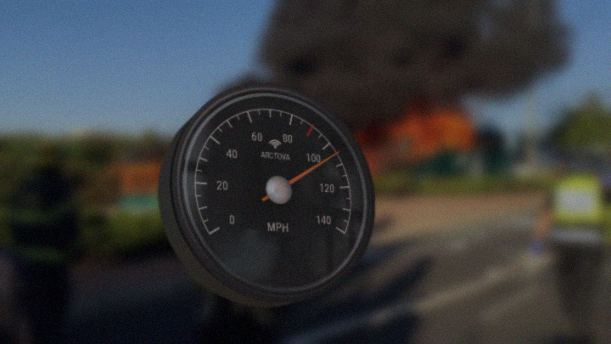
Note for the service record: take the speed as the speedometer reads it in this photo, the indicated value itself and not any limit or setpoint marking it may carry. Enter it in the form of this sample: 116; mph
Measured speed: 105; mph
